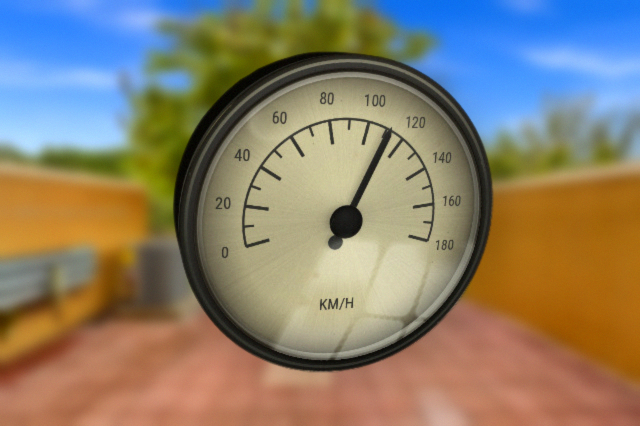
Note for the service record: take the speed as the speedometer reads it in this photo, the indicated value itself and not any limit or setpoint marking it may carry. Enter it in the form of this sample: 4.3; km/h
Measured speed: 110; km/h
